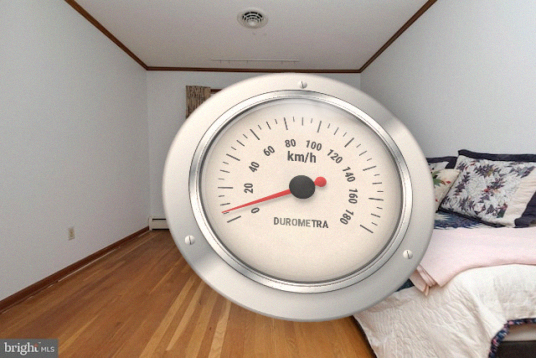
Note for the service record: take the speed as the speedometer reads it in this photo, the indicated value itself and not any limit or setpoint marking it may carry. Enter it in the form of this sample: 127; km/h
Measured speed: 5; km/h
